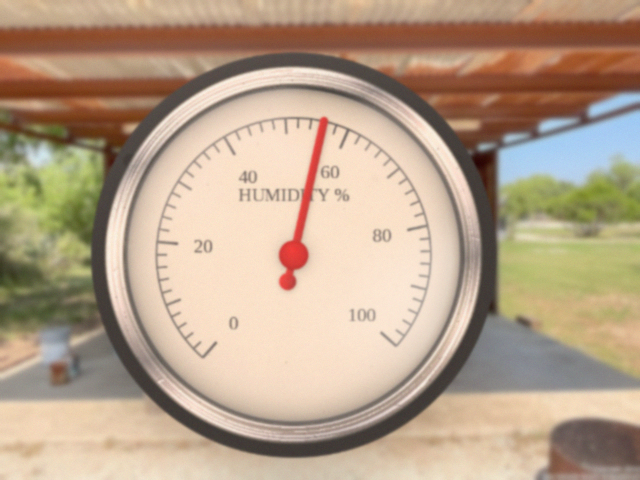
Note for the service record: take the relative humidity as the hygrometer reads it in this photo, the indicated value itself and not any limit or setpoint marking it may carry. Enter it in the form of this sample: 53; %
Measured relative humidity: 56; %
